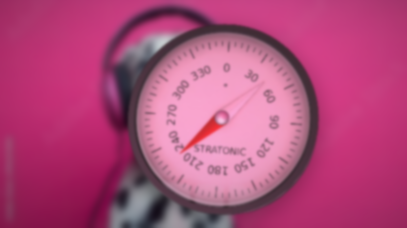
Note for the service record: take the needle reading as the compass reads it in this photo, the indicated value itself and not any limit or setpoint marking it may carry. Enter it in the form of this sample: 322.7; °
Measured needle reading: 225; °
